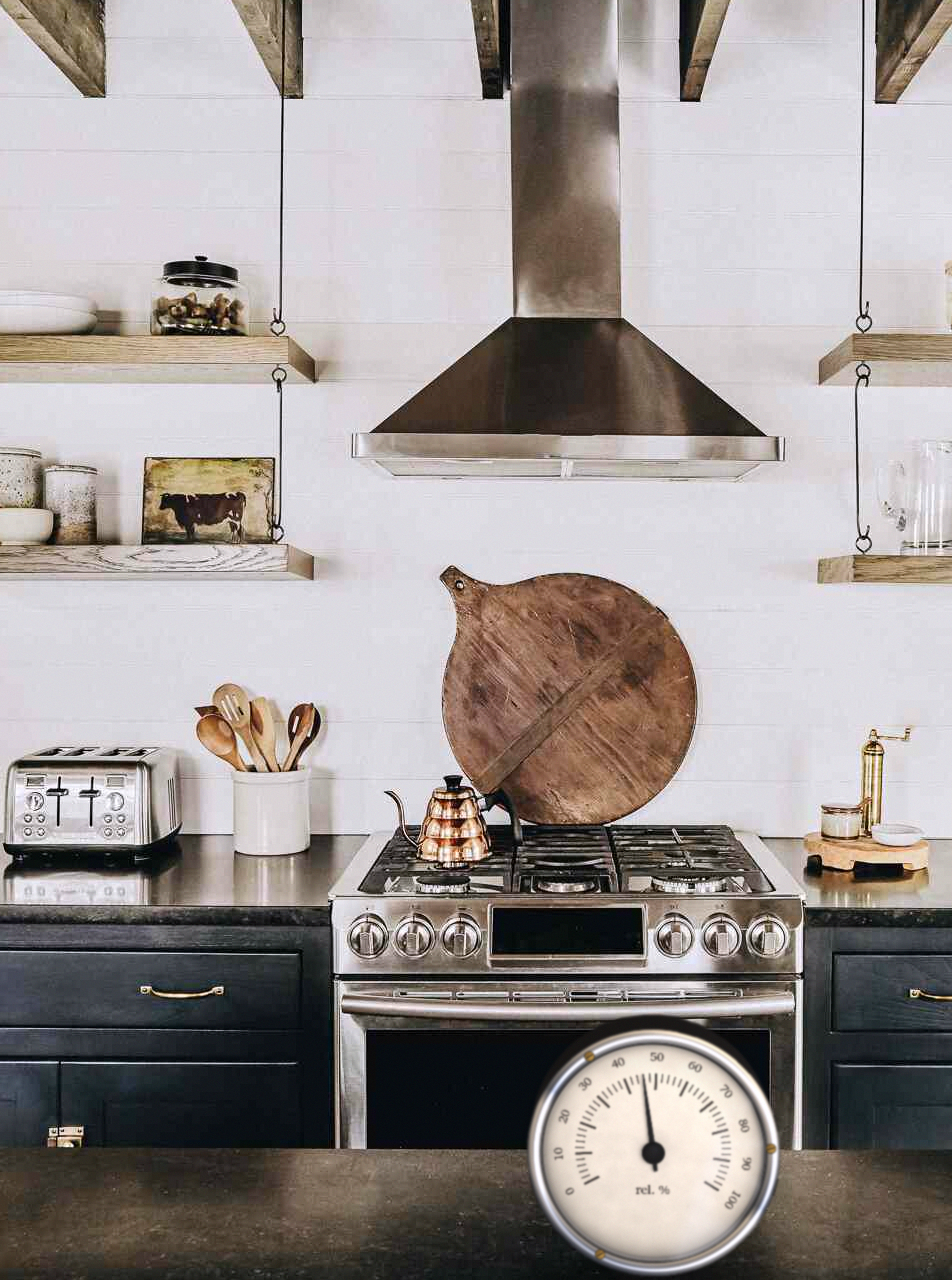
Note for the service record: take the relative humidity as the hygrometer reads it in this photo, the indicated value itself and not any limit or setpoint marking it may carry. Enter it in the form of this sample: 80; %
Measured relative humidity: 46; %
